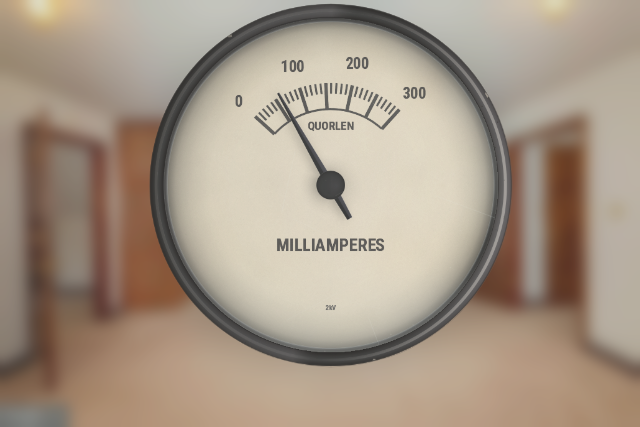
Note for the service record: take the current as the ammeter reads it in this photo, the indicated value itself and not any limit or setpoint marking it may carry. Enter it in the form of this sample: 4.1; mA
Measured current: 60; mA
